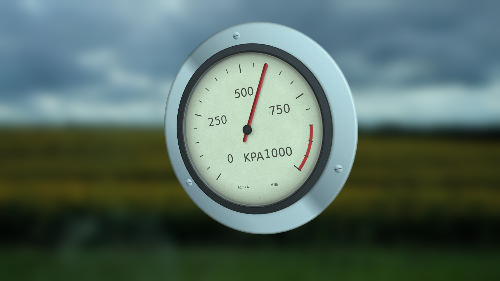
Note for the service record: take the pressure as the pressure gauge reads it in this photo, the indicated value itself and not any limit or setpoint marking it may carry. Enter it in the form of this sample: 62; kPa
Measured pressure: 600; kPa
